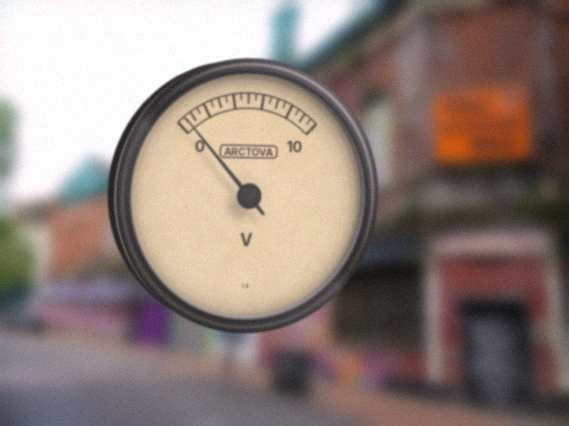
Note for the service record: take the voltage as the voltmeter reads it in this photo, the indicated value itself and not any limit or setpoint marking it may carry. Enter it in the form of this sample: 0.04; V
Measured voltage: 0.5; V
